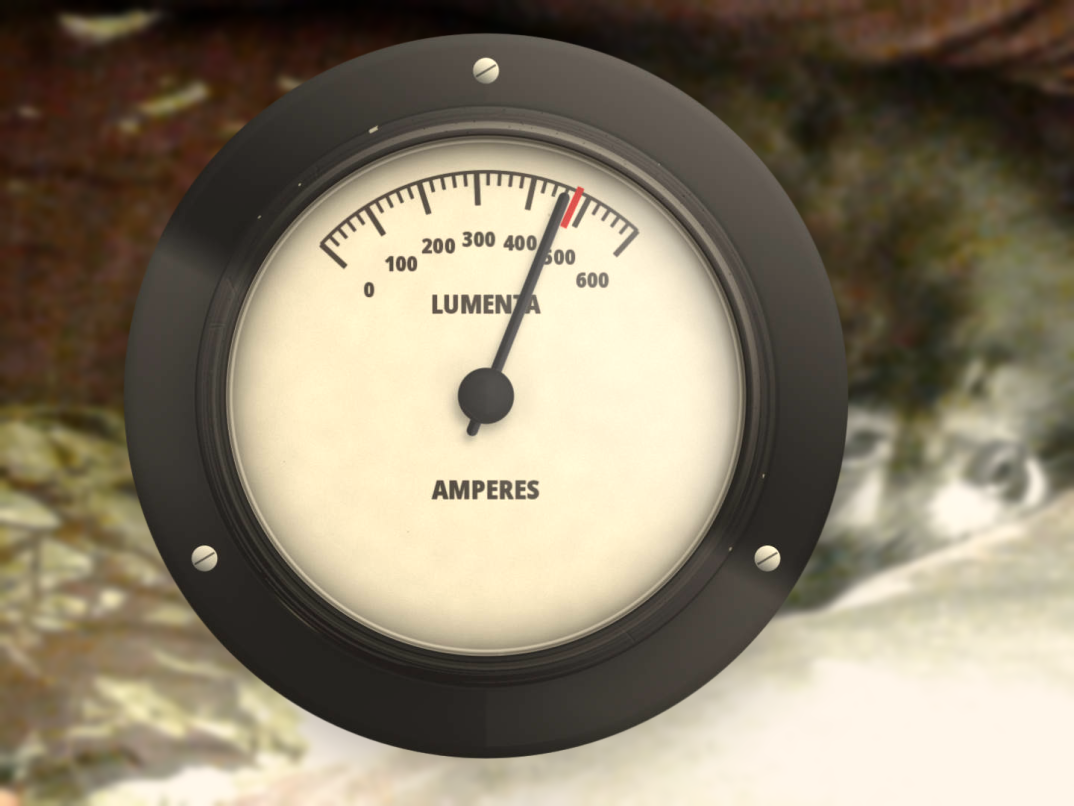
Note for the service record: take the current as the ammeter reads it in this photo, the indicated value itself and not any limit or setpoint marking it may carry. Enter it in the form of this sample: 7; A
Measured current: 460; A
